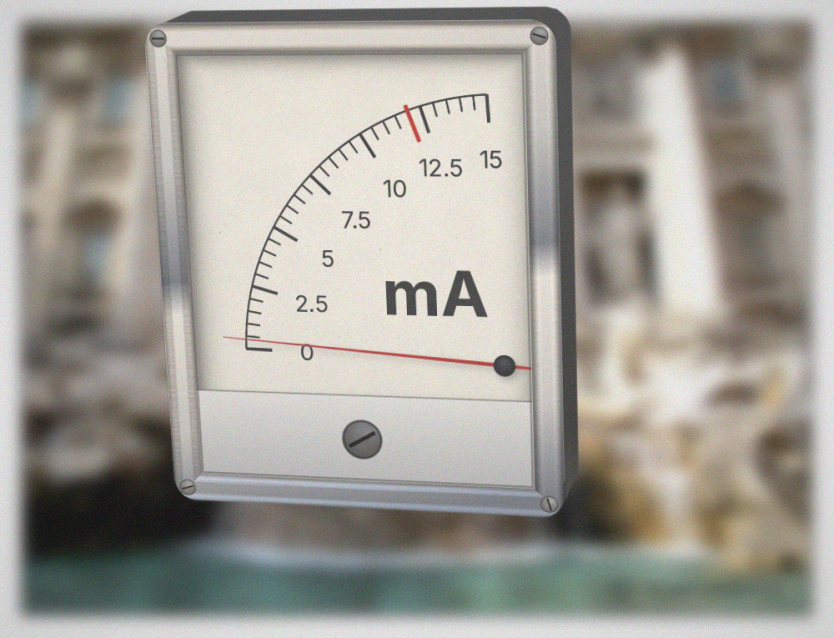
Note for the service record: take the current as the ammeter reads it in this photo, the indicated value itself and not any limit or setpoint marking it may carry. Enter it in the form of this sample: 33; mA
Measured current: 0.5; mA
